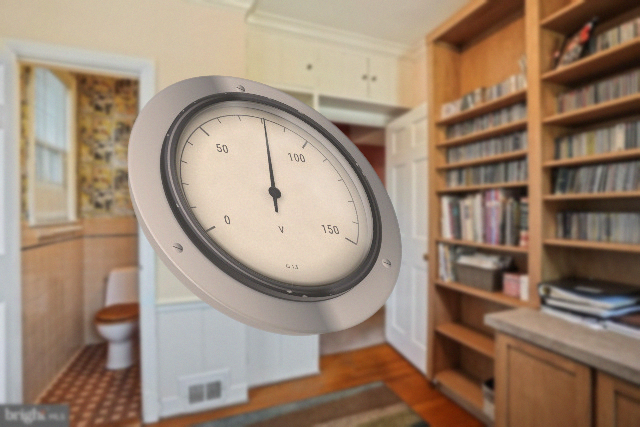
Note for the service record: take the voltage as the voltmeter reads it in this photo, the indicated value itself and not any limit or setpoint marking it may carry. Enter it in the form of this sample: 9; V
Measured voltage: 80; V
